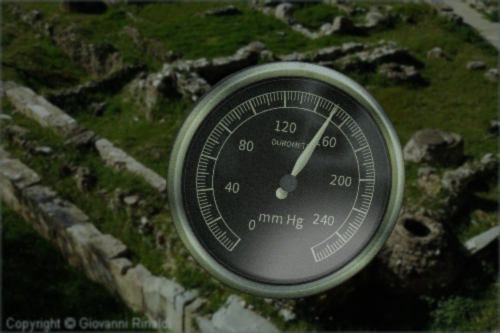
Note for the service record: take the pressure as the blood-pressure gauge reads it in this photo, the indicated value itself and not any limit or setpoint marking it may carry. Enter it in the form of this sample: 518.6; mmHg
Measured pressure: 150; mmHg
